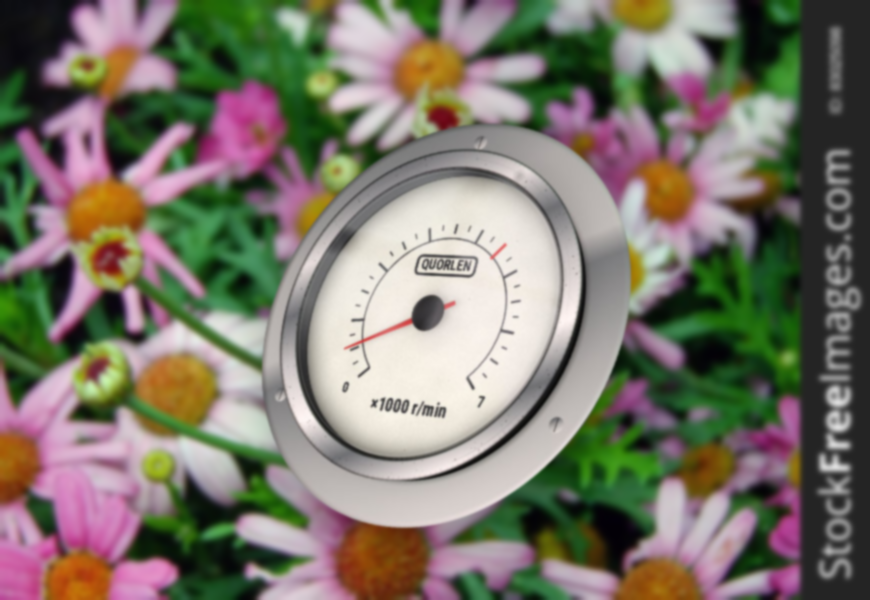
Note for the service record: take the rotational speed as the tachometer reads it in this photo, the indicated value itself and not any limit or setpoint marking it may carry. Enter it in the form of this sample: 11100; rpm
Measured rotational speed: 500; rpm
